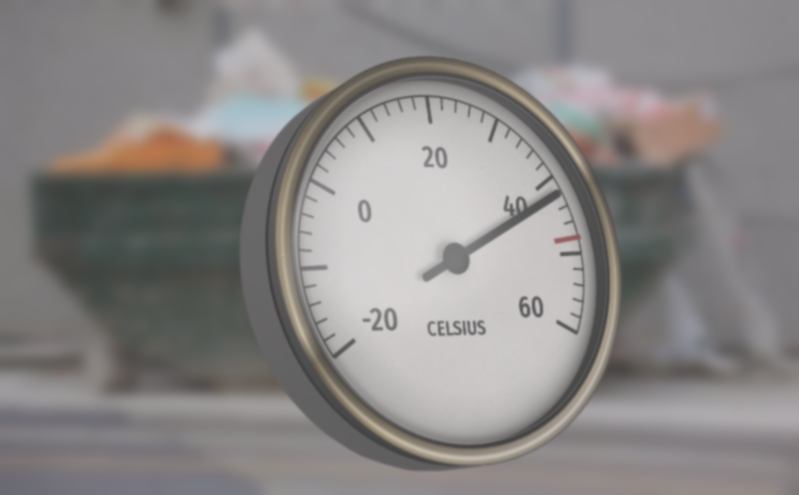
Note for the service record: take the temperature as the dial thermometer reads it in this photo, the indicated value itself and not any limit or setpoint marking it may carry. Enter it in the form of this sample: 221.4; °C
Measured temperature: 42; °C
